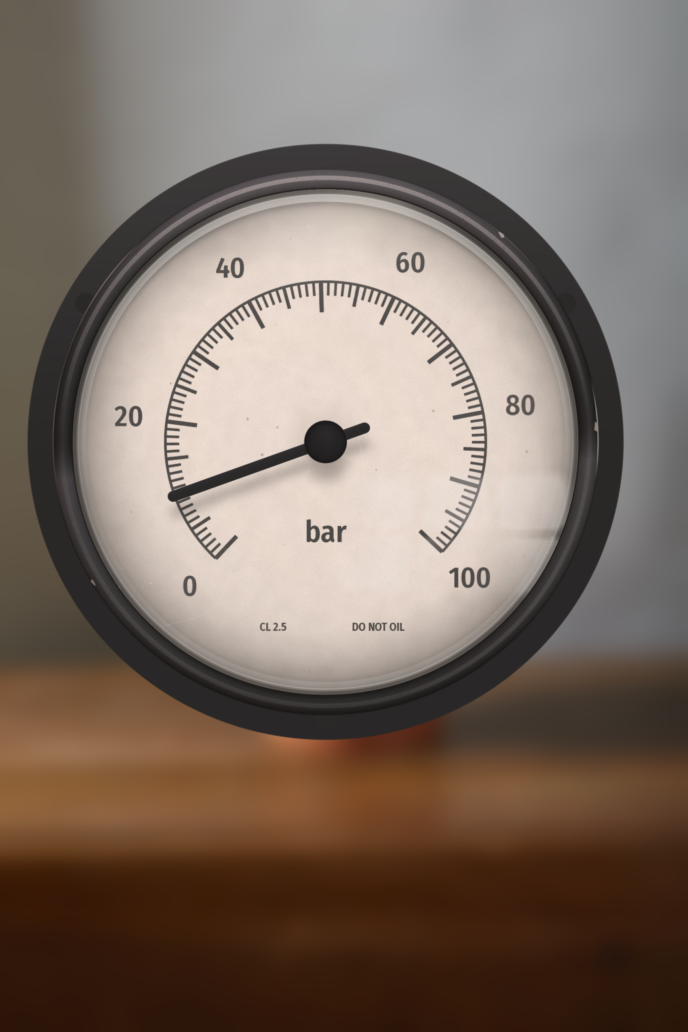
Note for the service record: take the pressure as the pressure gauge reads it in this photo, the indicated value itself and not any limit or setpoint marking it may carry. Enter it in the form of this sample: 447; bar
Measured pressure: 10; bar
